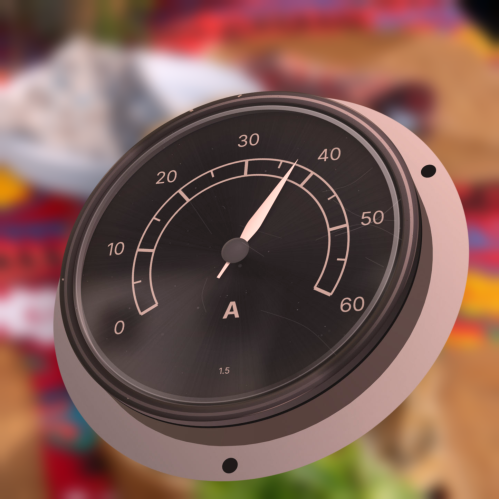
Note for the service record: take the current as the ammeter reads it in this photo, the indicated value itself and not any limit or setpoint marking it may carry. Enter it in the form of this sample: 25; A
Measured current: 37.5; A
